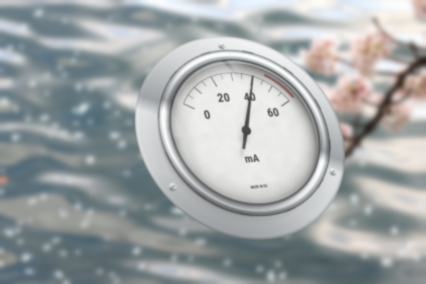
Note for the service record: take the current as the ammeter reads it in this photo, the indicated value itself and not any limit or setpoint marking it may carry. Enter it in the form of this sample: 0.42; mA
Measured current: 40; mA
